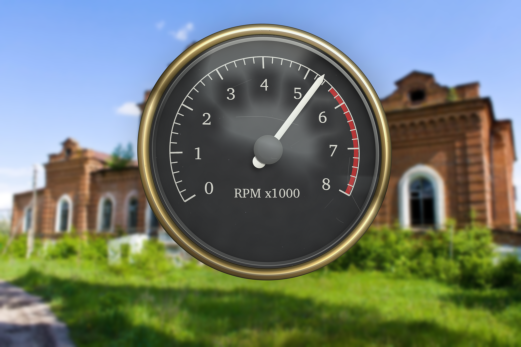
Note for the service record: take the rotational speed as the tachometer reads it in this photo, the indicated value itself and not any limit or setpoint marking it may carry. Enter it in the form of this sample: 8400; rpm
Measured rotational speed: 5300; rpm
